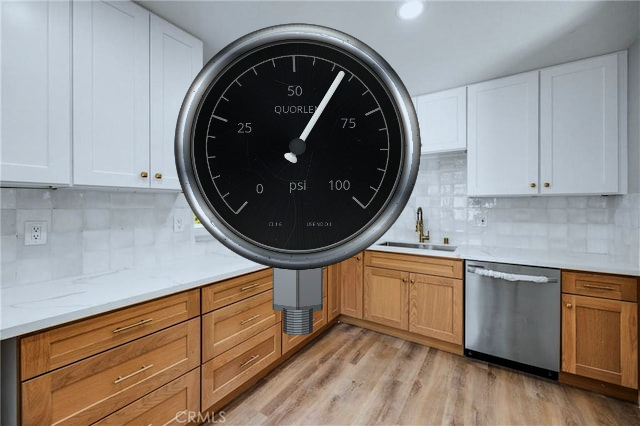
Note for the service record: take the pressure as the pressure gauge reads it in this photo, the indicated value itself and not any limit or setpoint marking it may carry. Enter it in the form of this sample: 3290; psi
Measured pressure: 62.5; psi
